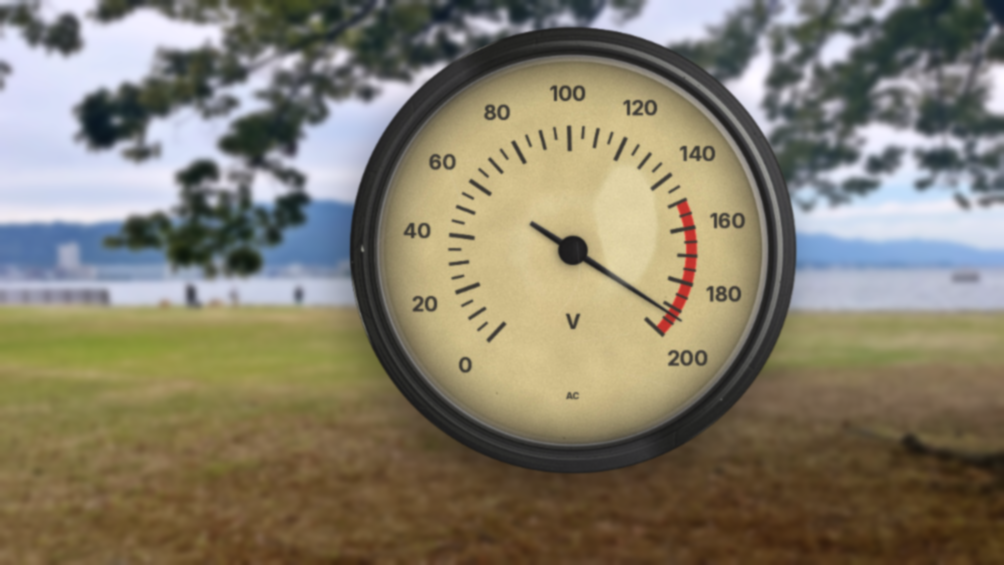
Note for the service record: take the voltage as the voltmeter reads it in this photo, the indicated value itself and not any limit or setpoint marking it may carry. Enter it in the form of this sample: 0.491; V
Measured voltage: 192.5; V
